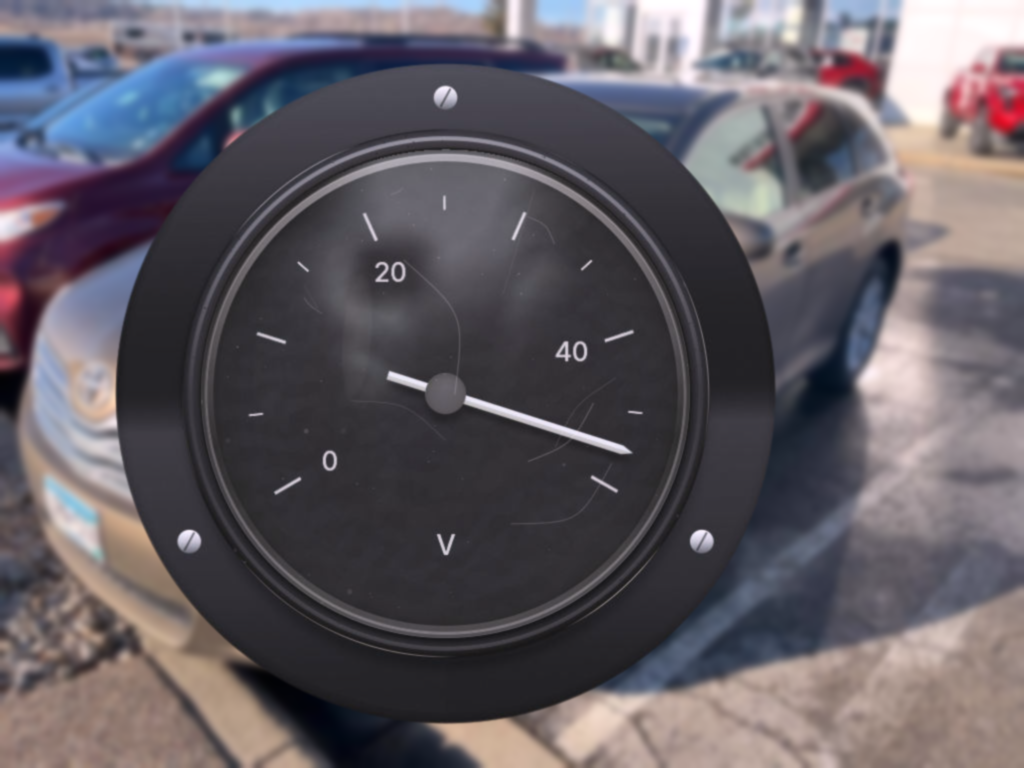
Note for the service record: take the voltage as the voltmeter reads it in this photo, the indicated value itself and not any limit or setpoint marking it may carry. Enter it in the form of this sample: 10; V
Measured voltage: 47.5; V
